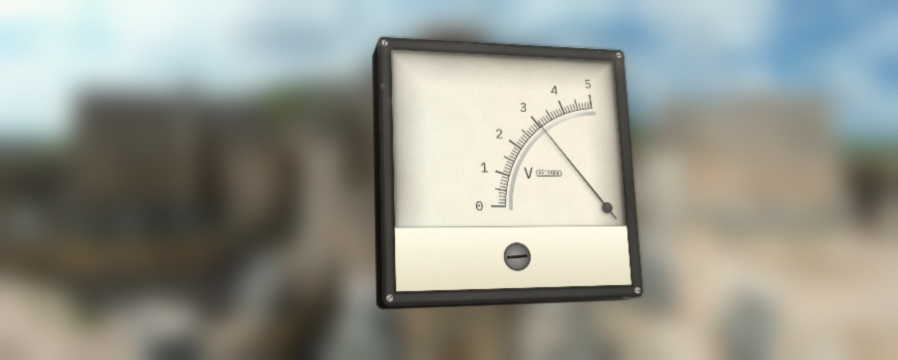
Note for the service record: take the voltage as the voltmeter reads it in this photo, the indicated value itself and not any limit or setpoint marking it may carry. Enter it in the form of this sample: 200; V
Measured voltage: 3; V
